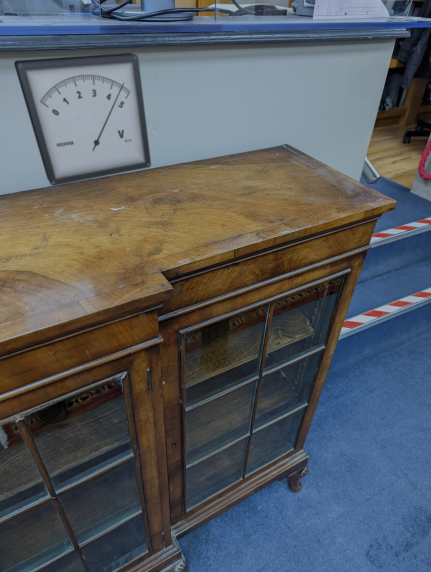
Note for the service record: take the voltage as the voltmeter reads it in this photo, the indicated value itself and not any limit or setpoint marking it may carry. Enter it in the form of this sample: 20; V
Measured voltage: 4.5; V
